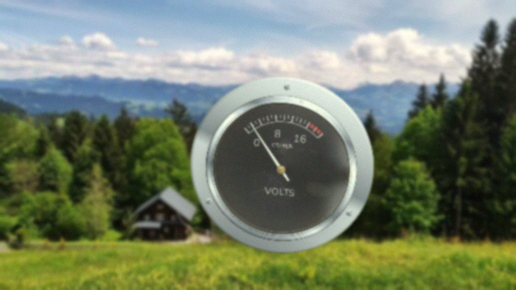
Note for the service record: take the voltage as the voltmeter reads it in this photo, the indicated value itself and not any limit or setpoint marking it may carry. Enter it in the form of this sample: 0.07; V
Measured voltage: 2; V
